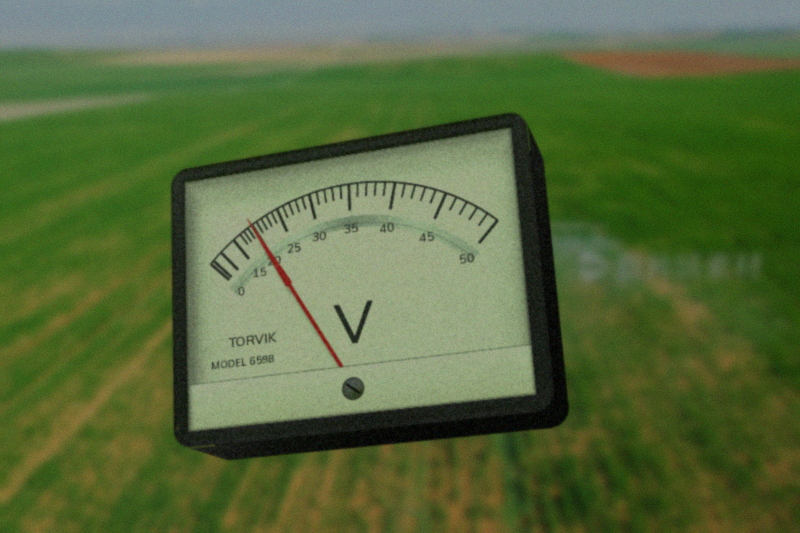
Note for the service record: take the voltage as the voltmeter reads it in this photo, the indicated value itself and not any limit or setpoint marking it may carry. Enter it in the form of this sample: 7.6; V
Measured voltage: 20; V
